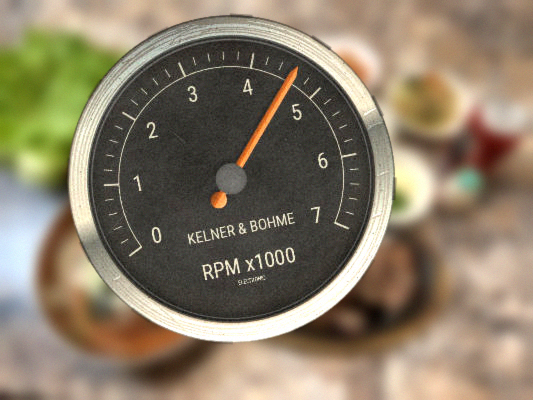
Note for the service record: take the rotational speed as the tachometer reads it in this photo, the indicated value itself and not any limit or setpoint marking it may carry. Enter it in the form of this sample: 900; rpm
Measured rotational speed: 4600; rpm
